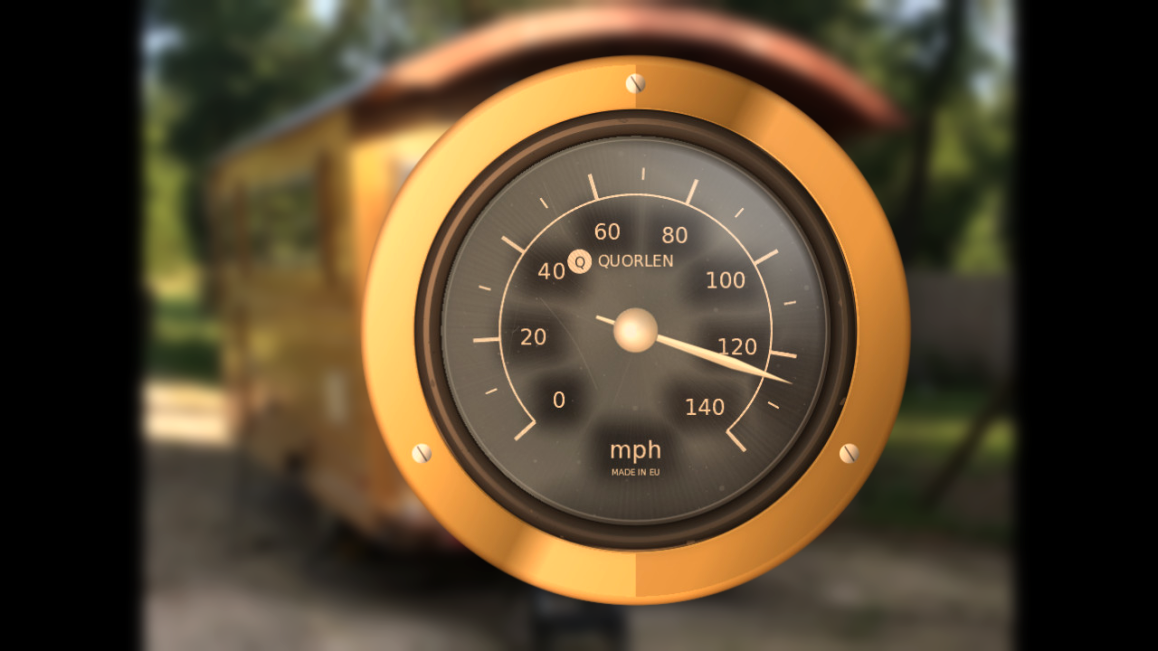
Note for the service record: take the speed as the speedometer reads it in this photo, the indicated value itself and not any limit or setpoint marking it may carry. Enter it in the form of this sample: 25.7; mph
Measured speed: 125; mph
